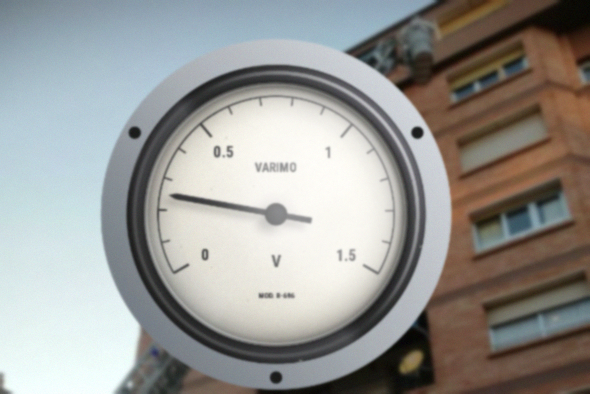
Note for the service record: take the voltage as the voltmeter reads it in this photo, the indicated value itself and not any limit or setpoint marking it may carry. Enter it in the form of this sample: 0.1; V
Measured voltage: 0.25; V
